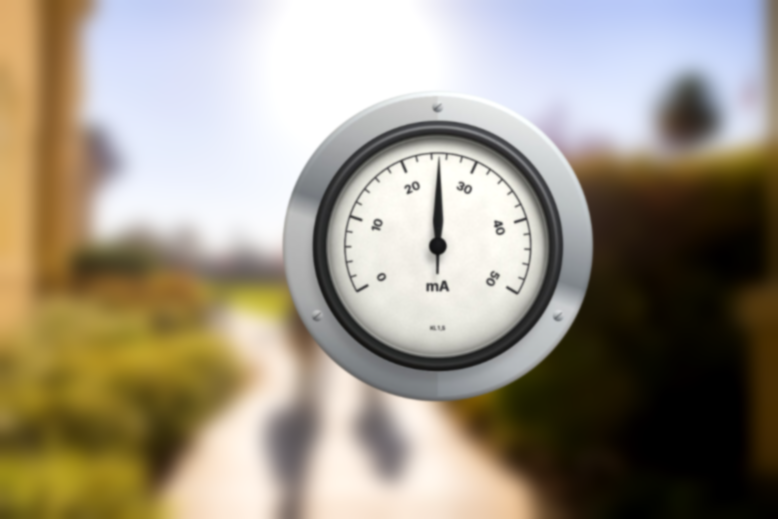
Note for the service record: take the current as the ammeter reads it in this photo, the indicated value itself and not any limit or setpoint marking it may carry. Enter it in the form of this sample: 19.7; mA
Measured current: 25; mA
